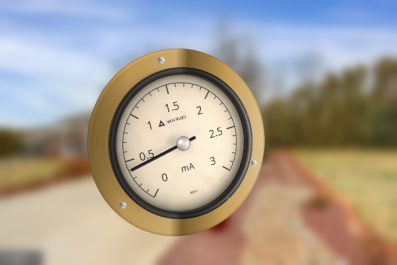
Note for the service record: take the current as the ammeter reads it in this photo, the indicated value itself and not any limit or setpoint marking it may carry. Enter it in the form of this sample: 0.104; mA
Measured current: 0.4; mA
